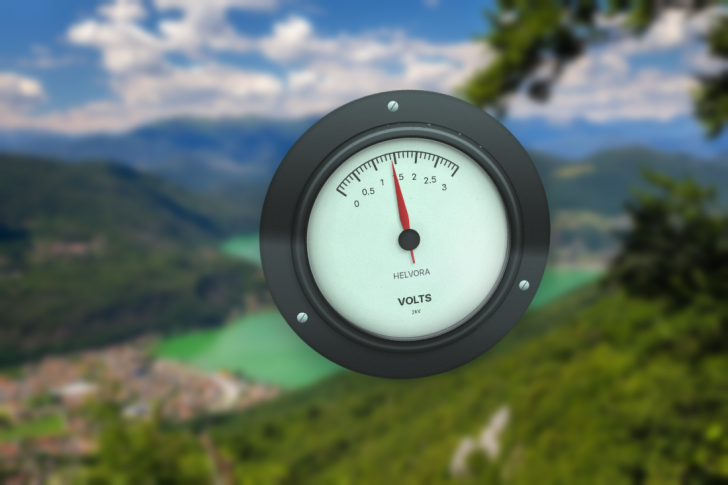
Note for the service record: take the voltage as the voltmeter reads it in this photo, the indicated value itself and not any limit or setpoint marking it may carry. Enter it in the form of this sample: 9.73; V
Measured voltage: 1.4; V
